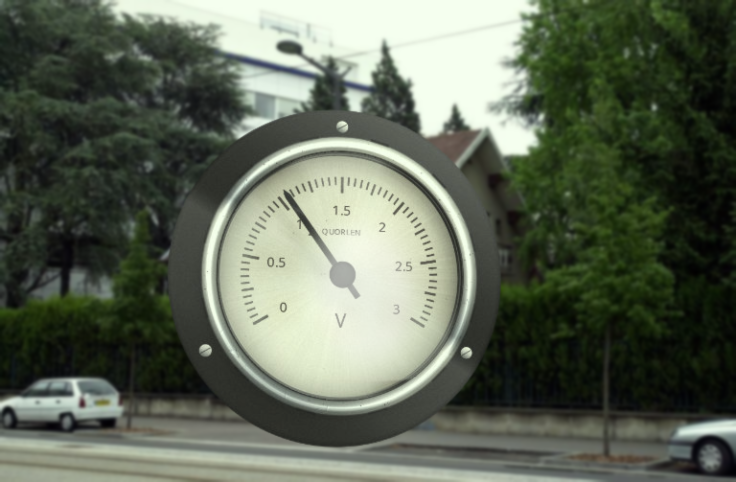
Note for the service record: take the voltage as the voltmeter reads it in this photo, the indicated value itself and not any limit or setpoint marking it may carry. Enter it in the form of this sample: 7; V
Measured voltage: 1.05; V
